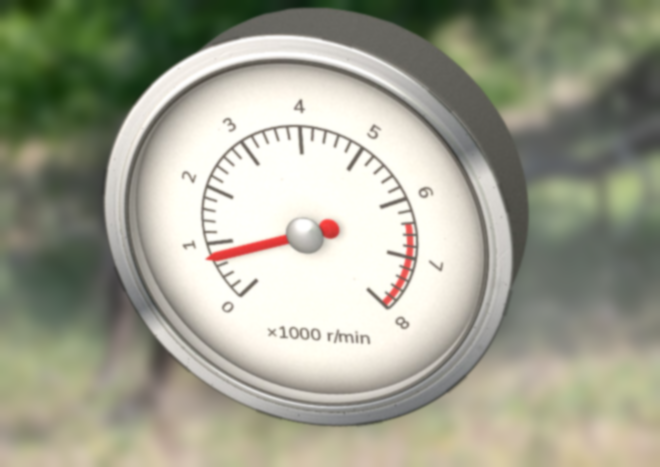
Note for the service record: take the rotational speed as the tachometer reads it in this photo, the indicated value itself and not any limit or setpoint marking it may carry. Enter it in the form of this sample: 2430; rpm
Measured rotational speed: 800; rpm
